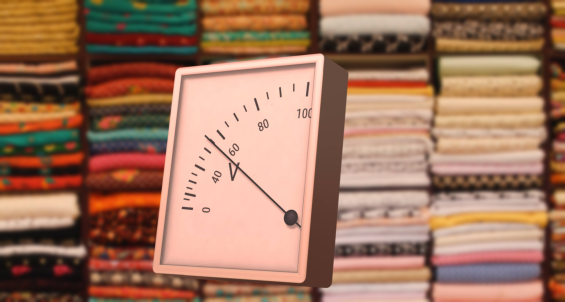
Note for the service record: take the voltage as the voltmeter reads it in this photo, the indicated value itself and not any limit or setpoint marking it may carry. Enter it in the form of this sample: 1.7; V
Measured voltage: 55; V
